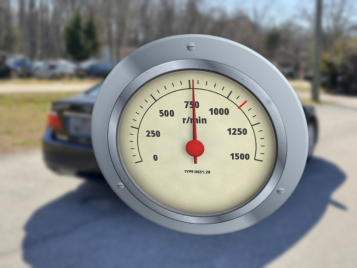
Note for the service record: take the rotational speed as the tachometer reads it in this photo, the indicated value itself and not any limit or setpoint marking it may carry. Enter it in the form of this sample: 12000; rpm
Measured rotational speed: 775; rpm
